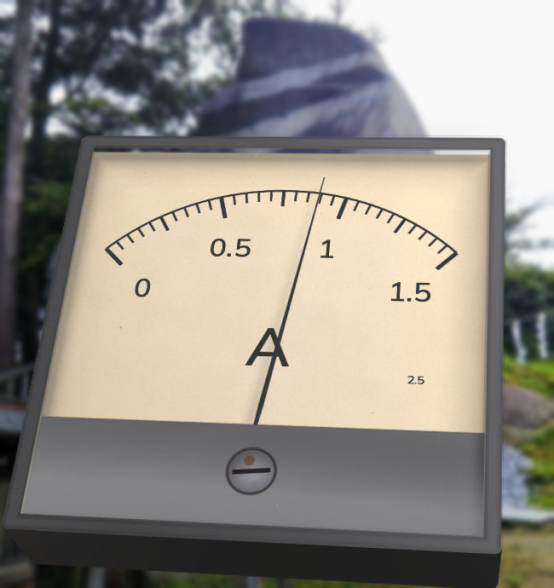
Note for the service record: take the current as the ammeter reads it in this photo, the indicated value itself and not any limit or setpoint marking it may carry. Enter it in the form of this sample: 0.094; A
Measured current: 0.9; A
